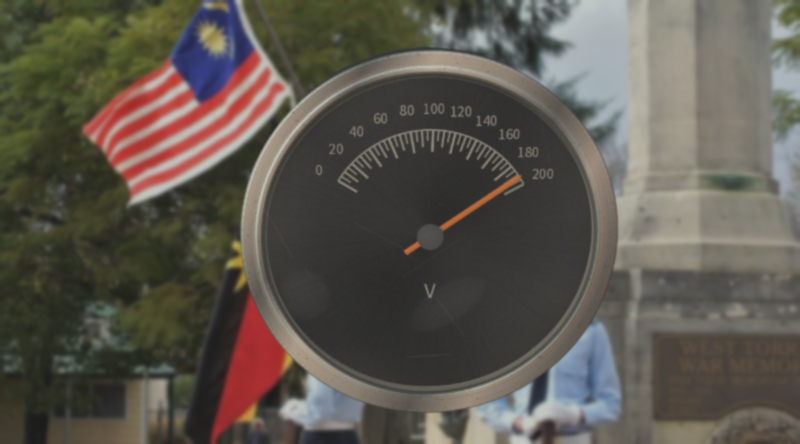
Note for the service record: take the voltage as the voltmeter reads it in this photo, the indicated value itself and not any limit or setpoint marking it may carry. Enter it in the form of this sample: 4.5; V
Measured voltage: 190; V
